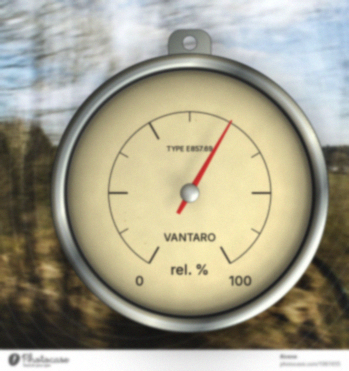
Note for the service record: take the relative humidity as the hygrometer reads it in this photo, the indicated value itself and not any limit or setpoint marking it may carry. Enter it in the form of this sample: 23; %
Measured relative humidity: 60; %
